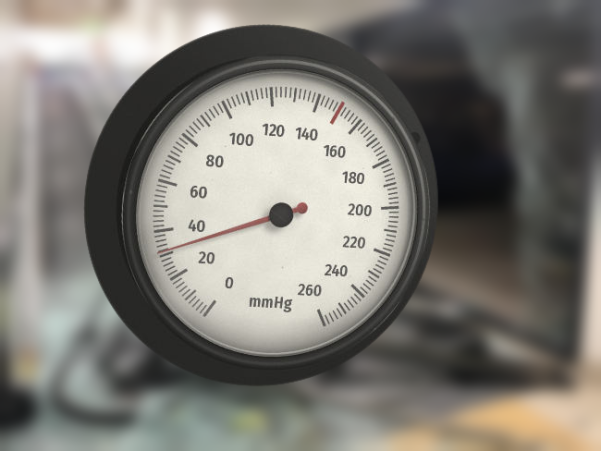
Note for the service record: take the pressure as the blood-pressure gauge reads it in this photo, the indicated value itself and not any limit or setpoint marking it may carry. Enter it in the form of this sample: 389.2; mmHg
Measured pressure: 32; mmHg
